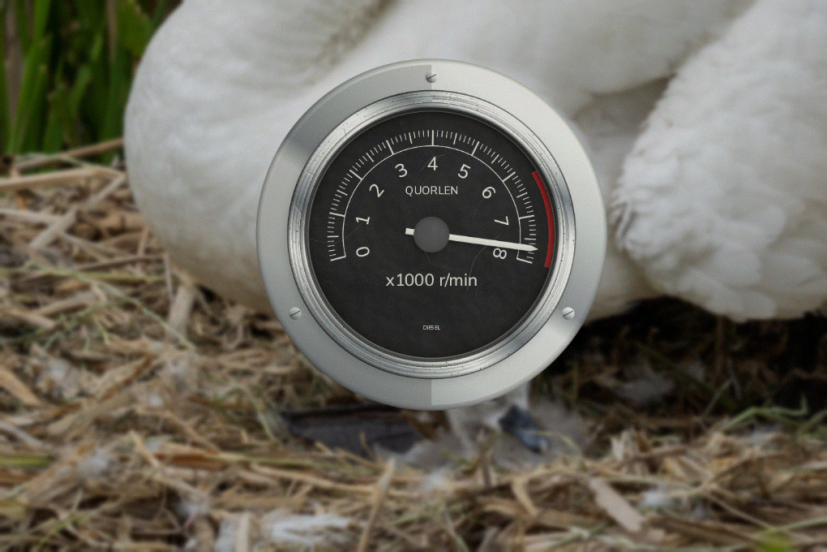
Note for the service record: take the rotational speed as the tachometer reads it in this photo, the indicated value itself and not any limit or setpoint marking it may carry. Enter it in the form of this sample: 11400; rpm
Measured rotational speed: 7700; rpm
